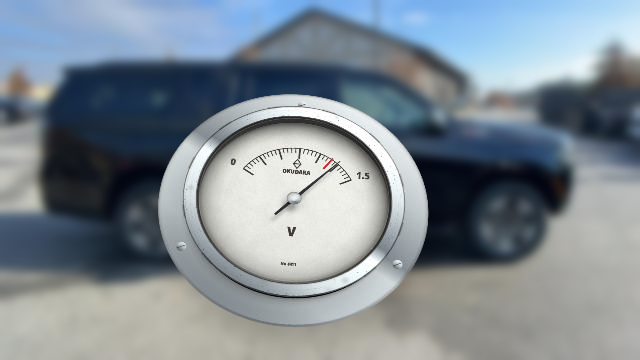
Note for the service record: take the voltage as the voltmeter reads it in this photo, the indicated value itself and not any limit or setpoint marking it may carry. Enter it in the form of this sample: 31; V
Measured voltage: 1.25; V
